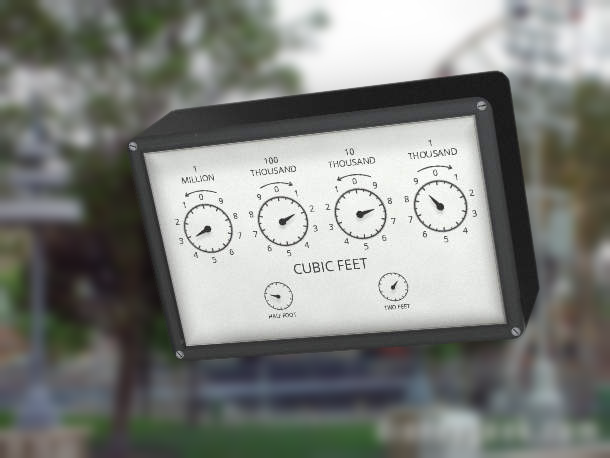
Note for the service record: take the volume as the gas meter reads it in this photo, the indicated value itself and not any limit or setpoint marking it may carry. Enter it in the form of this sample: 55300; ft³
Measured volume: 317900; ft³
